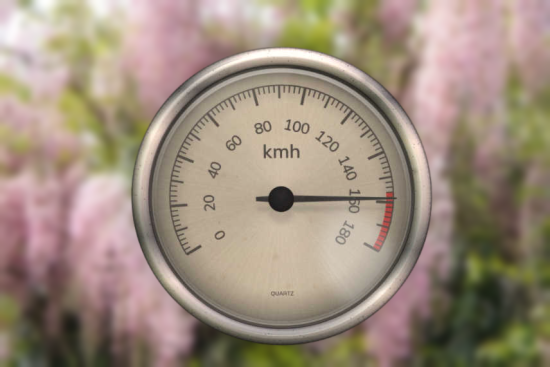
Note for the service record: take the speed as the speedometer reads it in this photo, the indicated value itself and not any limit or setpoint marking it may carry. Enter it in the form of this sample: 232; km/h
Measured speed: 158; km/h
